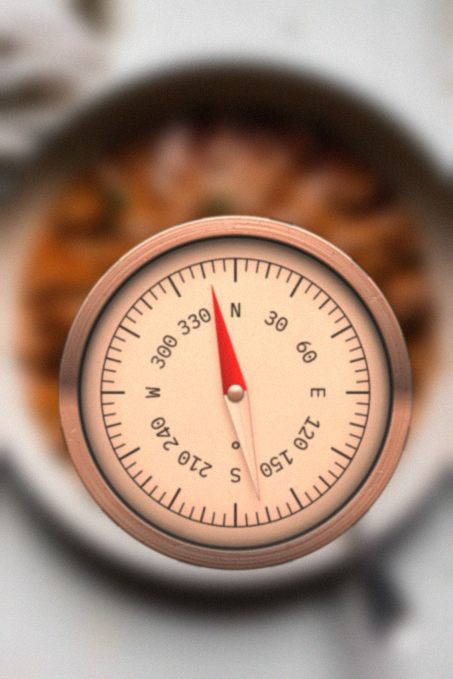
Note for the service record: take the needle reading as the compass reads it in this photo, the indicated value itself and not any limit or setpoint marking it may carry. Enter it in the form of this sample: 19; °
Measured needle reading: 347.5; °
